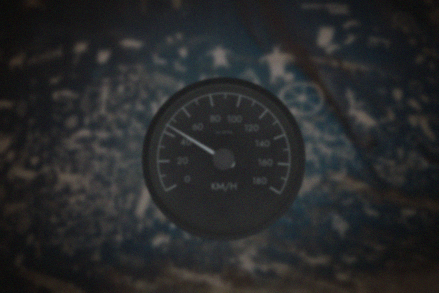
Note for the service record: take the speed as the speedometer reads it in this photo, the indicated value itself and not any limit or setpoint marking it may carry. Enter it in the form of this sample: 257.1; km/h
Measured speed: 45; km/h
